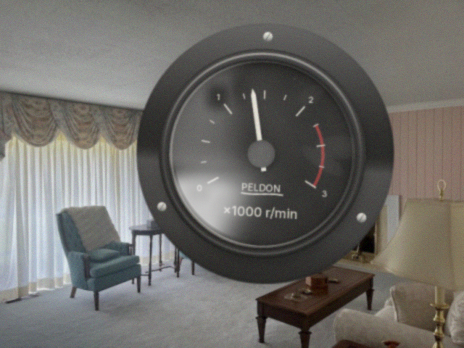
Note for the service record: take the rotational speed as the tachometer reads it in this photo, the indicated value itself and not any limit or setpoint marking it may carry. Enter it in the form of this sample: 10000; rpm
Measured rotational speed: 1375; rpm
